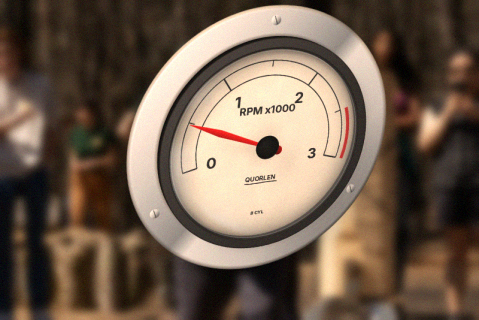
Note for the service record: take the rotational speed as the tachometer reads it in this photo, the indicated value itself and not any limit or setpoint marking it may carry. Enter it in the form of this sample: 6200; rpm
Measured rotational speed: 500; rpm
